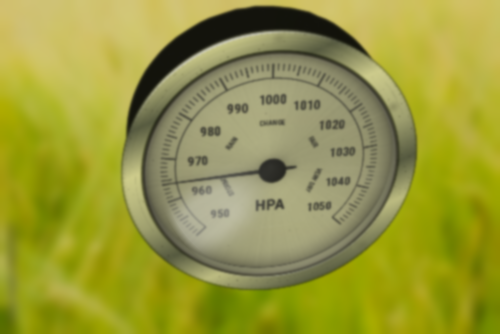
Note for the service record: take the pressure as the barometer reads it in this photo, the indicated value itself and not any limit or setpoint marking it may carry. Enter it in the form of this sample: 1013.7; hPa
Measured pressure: 965; hPa
